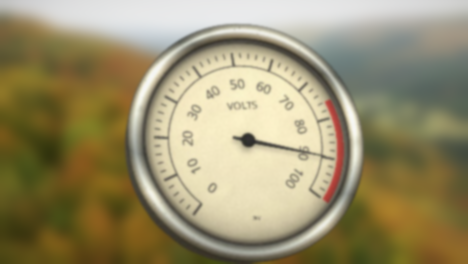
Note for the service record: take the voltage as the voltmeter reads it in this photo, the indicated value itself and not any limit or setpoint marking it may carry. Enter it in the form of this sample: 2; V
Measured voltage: 90; V
